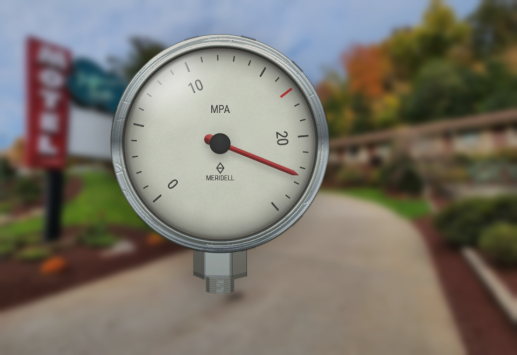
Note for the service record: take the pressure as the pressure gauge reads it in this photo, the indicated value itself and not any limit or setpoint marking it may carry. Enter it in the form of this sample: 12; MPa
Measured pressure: 22.5; MPa
